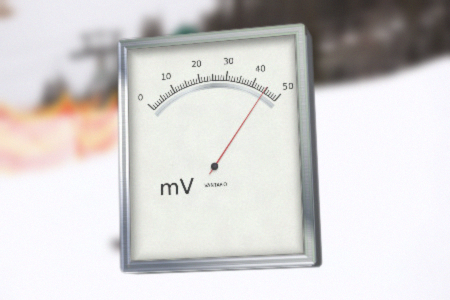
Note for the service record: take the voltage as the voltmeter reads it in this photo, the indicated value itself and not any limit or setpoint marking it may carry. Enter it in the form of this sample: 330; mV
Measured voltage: 45; mV
